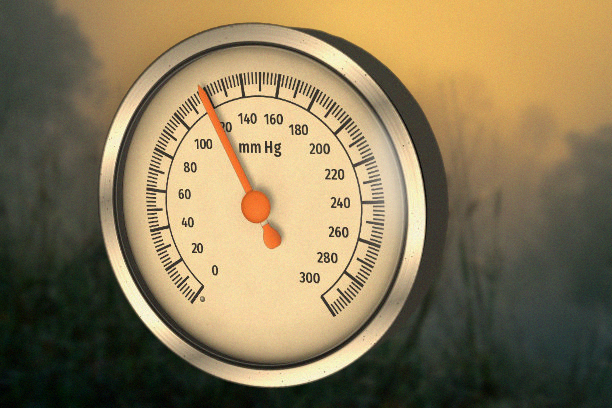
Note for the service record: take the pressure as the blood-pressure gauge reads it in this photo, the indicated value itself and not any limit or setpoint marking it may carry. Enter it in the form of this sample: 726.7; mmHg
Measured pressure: 120; mmHg
